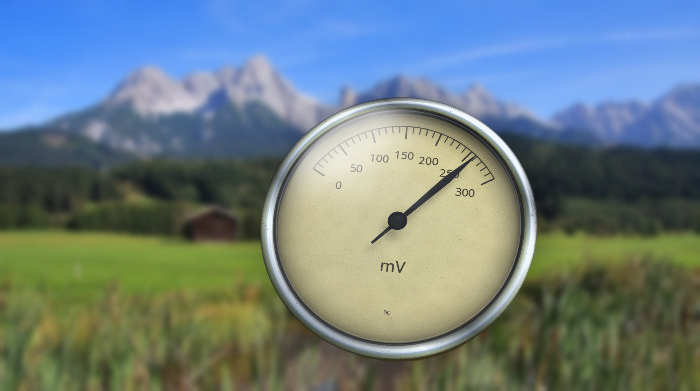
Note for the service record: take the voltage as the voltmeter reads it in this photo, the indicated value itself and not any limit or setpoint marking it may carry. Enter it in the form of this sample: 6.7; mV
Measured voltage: 260; mV
